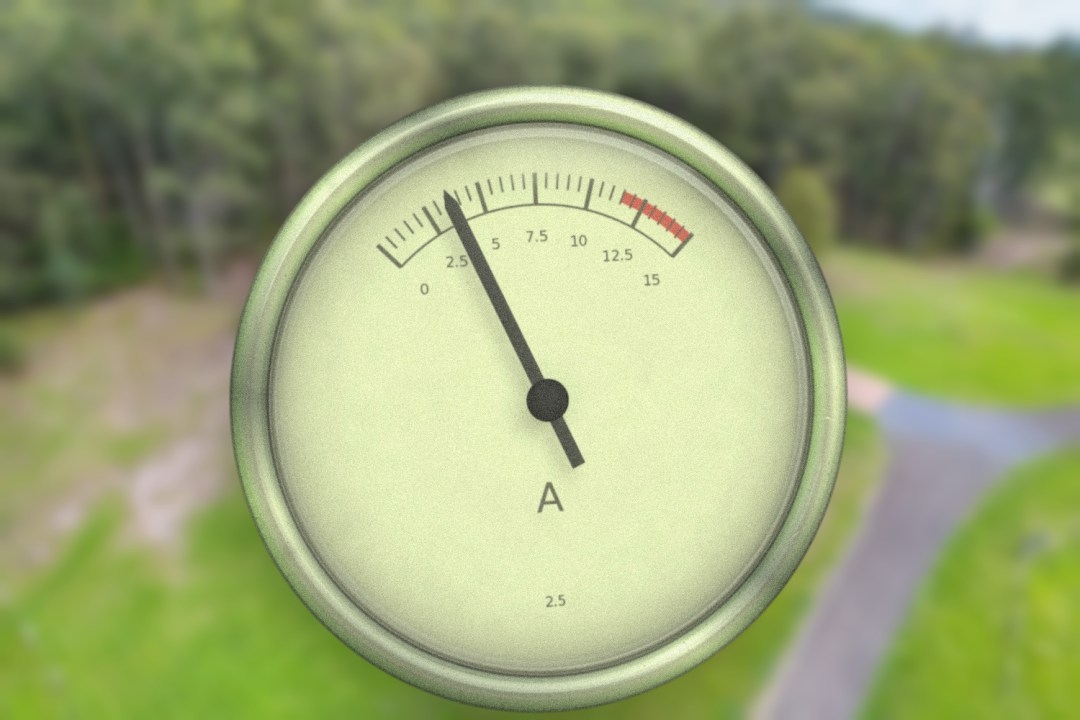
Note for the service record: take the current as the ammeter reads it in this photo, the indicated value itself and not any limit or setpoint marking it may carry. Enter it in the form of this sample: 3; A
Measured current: 3.5; A
